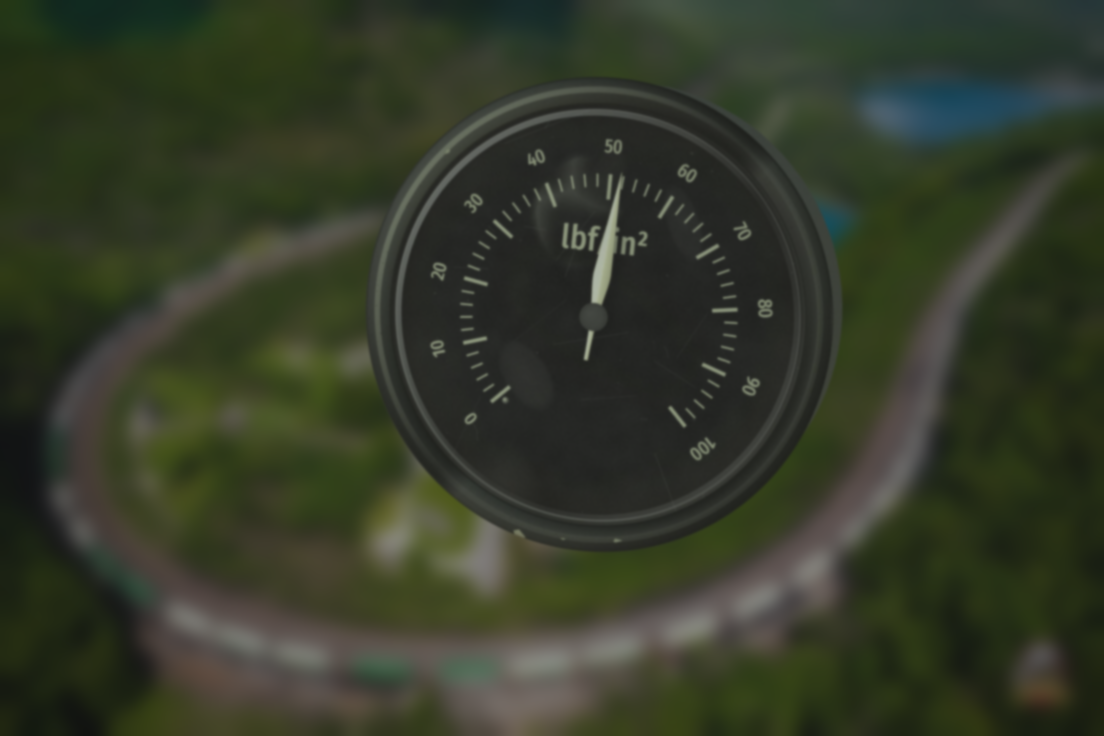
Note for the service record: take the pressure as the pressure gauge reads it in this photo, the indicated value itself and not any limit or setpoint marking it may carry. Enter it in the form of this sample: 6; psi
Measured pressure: 52; psi
